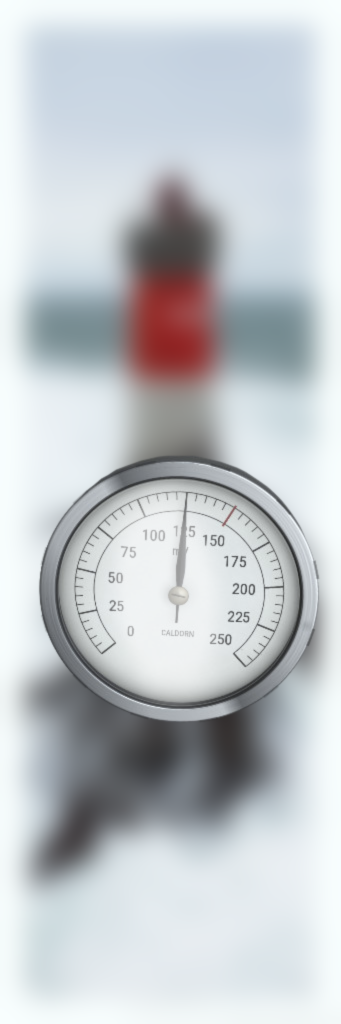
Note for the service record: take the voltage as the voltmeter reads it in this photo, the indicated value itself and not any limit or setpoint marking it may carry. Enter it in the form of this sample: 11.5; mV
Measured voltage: 125; mV
